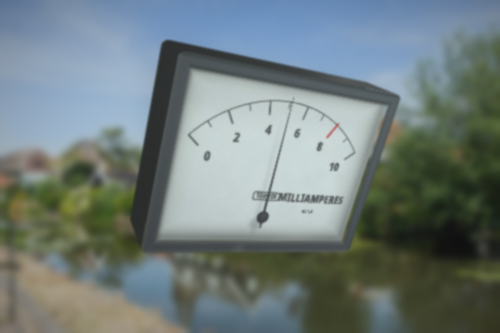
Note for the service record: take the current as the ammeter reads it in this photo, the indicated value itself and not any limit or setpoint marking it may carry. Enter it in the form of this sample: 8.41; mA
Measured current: 5; mA
